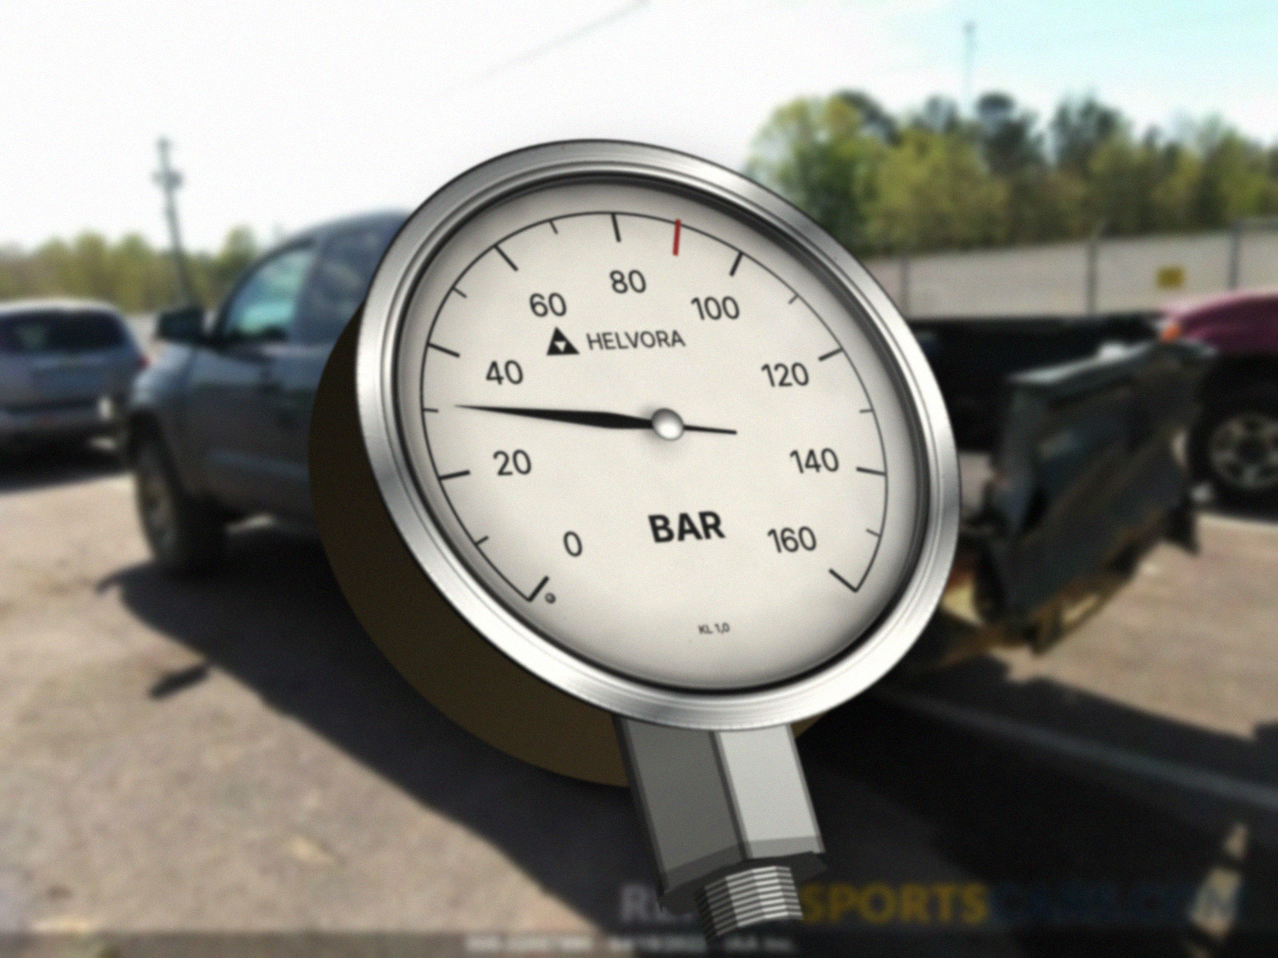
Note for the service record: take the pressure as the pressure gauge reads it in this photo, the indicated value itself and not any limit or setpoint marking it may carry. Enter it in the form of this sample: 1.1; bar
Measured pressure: 30; bar
